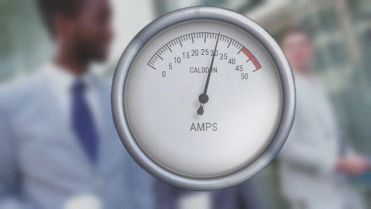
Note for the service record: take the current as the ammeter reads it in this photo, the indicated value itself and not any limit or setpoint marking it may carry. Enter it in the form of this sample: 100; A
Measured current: 30; A
